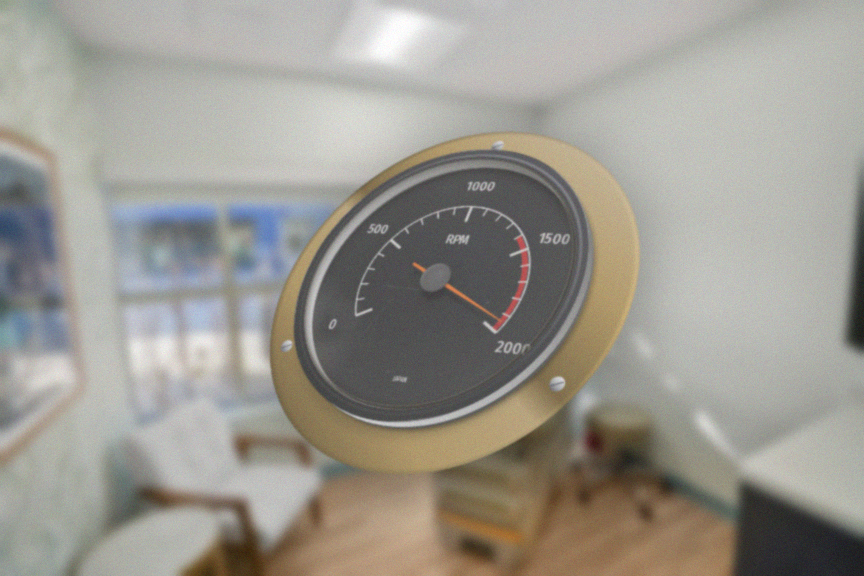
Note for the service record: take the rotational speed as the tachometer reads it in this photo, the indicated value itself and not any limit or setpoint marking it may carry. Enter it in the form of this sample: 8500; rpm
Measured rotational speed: 1950; rpm
